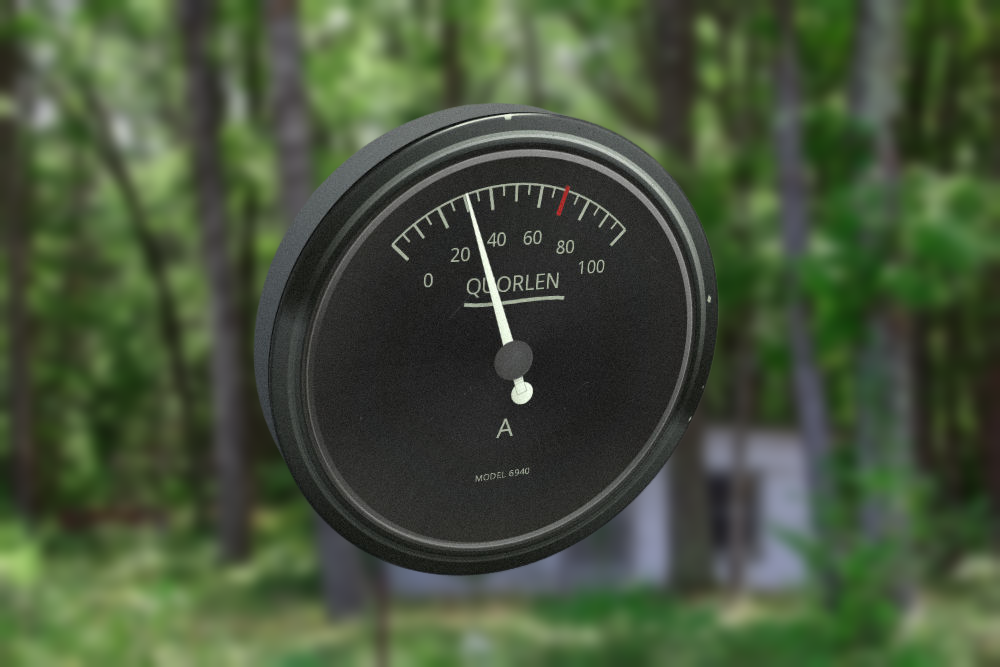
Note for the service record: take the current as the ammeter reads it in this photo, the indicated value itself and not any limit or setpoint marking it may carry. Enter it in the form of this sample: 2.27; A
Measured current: 30; A
